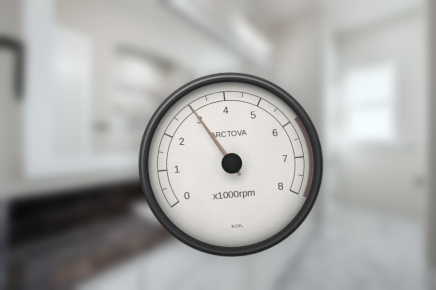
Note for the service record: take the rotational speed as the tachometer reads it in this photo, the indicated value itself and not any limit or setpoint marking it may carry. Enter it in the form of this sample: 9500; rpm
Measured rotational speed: 3000; rpm
